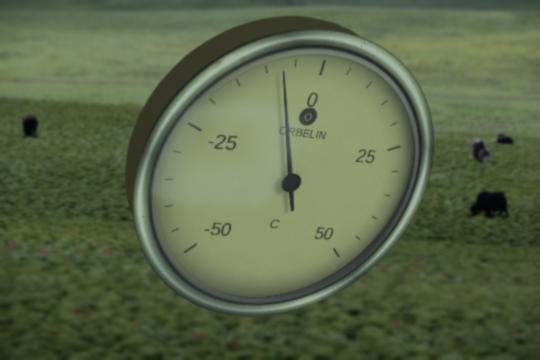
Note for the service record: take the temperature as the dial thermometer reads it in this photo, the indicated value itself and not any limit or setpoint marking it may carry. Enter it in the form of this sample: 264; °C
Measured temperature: -7.5; °C
